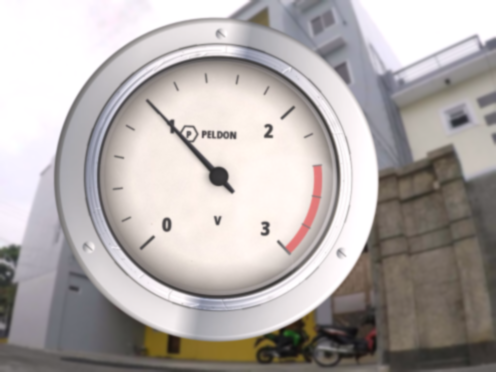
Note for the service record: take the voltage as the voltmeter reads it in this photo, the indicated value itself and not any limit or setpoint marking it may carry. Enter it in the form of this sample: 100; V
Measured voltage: 1; V
